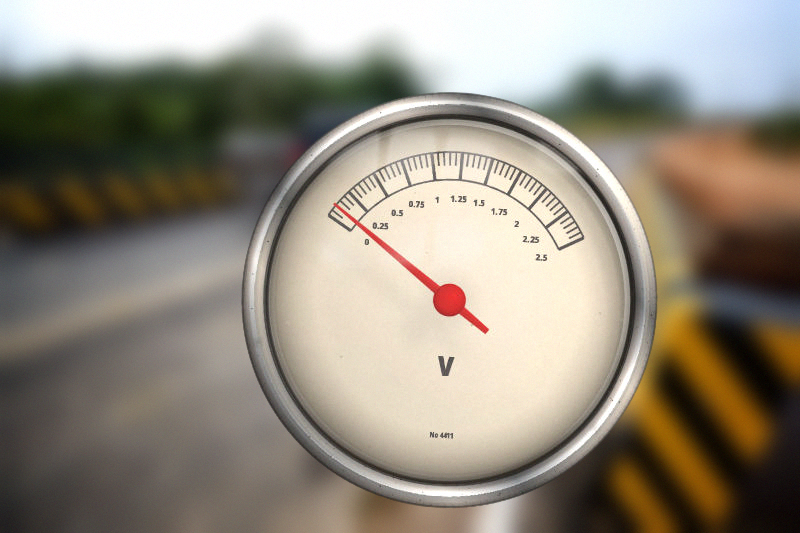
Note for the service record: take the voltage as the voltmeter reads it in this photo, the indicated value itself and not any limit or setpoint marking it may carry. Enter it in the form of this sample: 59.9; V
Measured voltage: 0.1; V
